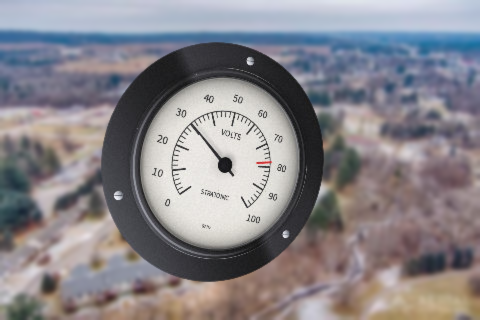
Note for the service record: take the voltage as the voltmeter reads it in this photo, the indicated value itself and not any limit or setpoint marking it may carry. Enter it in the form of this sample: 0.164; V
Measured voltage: 30; V
